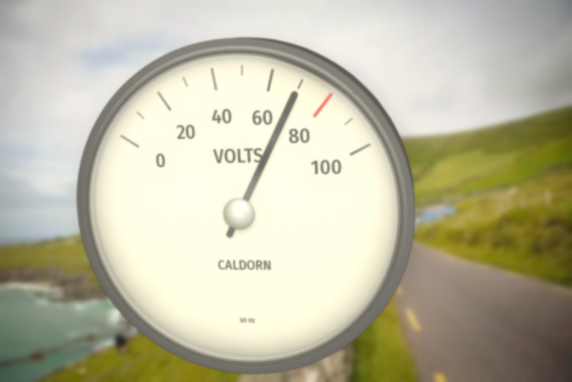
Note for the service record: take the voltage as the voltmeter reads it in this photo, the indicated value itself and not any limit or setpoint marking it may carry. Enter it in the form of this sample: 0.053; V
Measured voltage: 70; V
